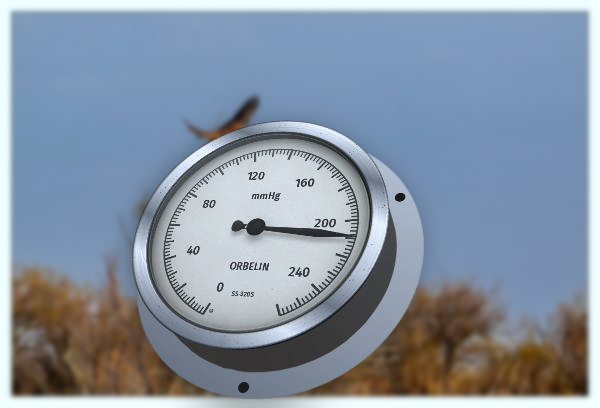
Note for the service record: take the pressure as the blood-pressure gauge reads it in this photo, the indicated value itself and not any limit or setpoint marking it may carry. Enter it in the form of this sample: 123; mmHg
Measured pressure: 210; mmHg
